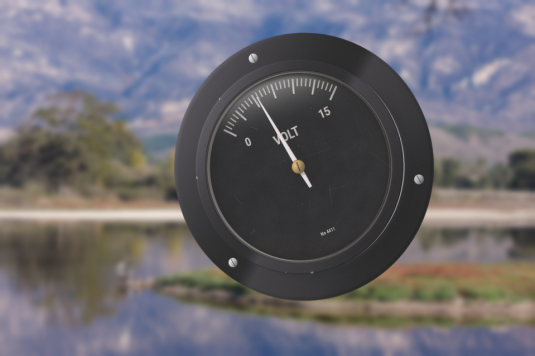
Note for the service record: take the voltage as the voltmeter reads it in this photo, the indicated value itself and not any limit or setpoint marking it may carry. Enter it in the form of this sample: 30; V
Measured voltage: 5.5; V
